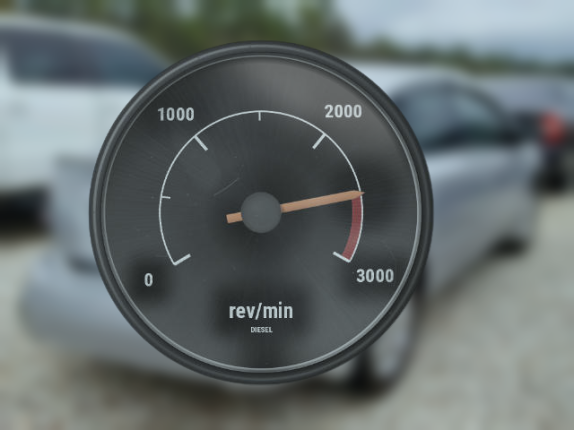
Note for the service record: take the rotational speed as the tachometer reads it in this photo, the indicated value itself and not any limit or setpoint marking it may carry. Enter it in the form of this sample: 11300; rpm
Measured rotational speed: 2500; rpm
